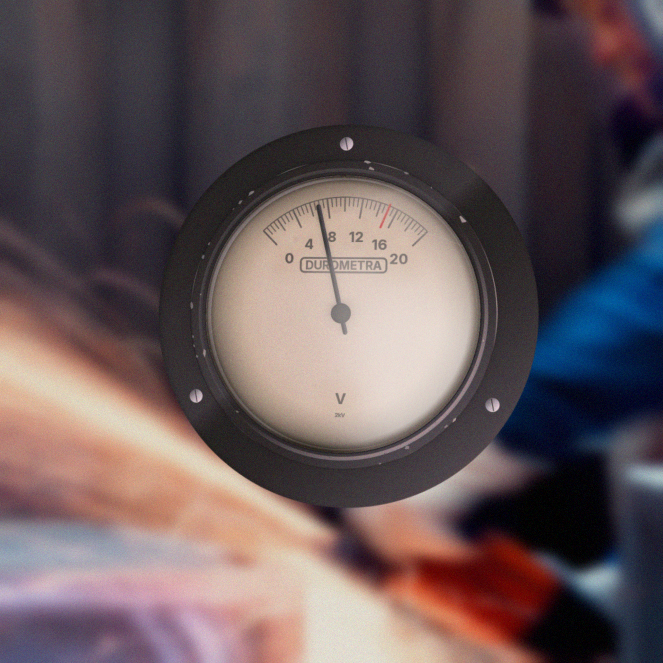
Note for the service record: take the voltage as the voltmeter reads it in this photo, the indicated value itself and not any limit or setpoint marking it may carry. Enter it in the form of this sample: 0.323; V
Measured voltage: 7; V
